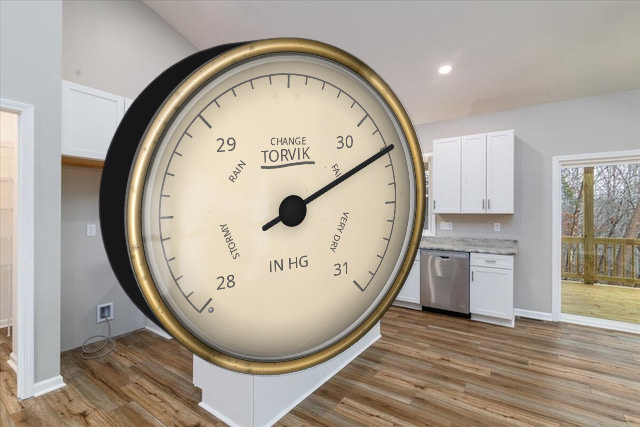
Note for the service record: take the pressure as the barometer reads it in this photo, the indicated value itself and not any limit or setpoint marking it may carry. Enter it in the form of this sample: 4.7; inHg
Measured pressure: 30.2; inHg
